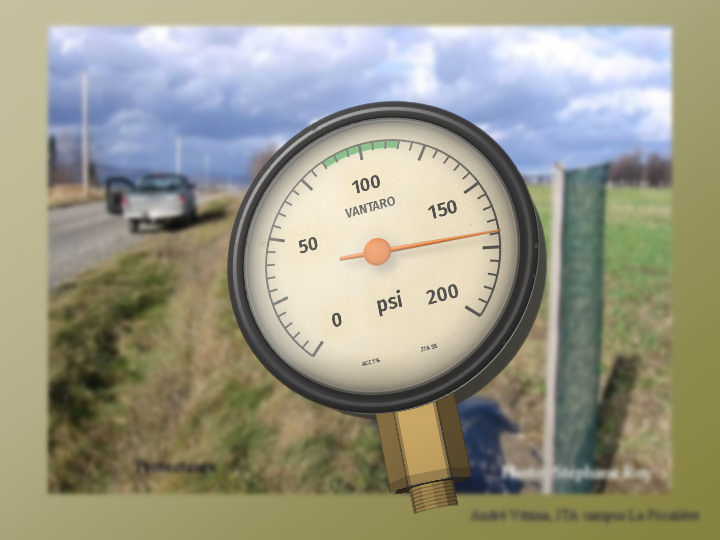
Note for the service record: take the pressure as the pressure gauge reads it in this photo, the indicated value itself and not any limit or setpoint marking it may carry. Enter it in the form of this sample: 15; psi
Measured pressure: 170; psi
